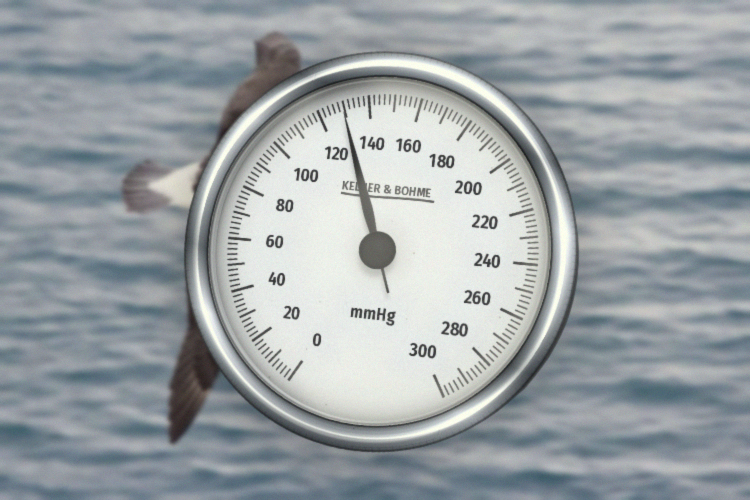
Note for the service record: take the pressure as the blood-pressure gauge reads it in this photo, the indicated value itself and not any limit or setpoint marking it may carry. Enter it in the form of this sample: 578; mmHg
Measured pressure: 130; mmHg
